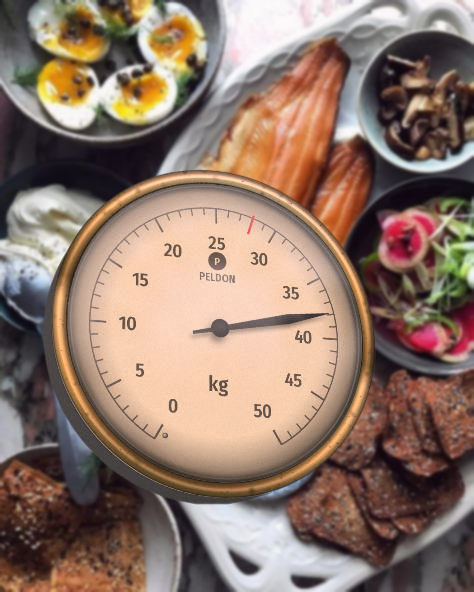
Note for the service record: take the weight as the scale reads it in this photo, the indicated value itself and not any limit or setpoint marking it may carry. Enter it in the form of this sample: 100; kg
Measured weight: 38; kg
